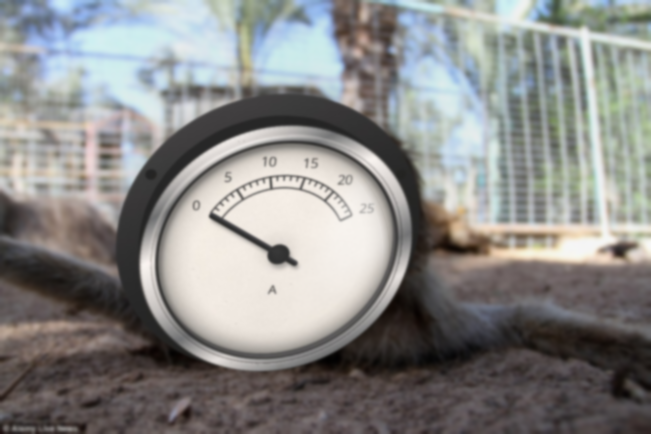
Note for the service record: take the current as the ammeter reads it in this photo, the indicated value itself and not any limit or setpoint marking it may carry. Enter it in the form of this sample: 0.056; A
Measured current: 0; A
